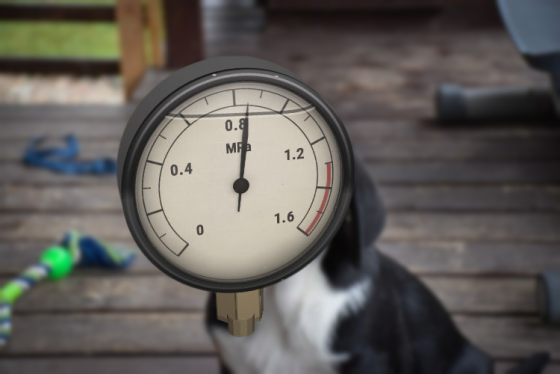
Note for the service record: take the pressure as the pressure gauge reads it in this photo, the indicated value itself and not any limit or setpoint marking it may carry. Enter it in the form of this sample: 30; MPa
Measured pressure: 0.85; MPa
